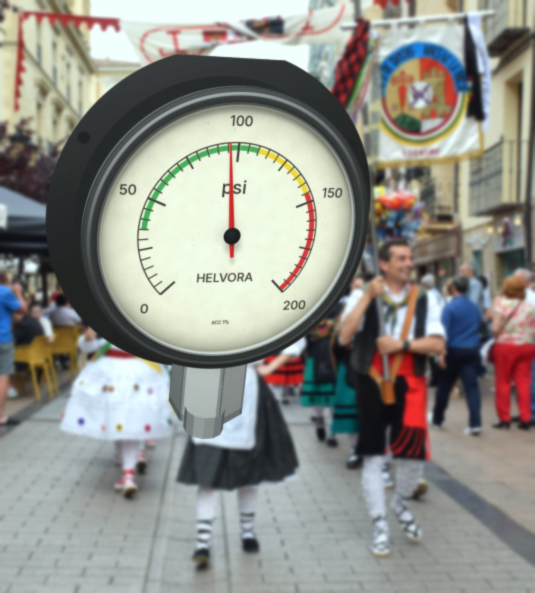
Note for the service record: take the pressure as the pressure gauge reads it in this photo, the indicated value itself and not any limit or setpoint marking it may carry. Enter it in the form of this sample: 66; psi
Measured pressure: 95; psi
